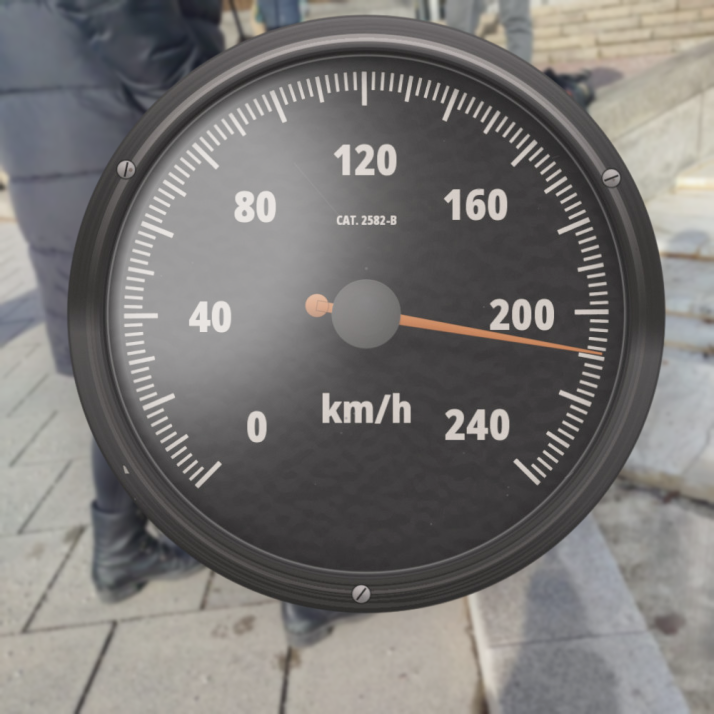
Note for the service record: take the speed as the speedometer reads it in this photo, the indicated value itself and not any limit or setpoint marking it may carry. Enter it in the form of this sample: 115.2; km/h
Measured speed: 209; km/h
